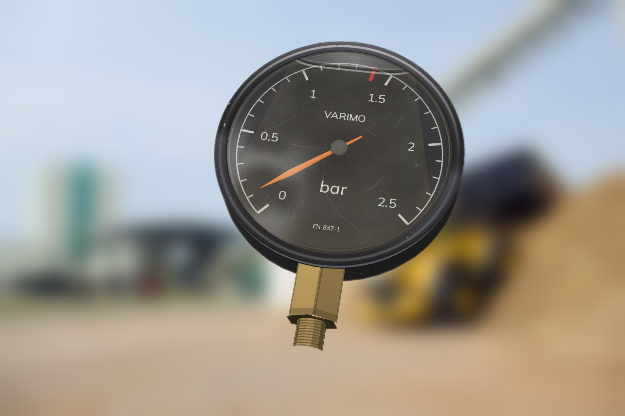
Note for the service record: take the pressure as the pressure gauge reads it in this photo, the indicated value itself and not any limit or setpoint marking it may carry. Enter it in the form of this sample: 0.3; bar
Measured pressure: 0.1; bar
